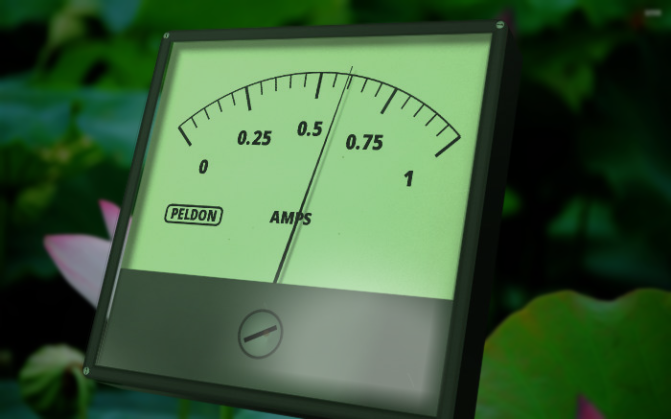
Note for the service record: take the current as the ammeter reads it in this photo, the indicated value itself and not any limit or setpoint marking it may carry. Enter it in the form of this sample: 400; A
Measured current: 0.6; A
